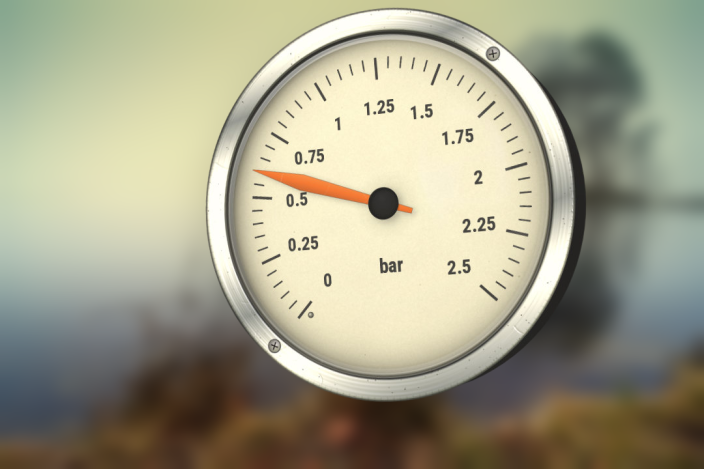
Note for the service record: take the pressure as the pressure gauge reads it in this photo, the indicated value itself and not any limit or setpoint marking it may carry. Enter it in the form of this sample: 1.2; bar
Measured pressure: 0.6; bar
